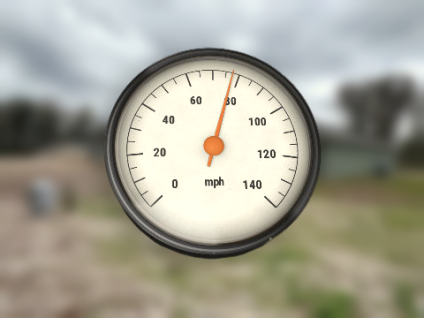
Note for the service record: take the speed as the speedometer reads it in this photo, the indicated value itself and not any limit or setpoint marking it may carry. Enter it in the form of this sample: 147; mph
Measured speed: 77.5; mph
